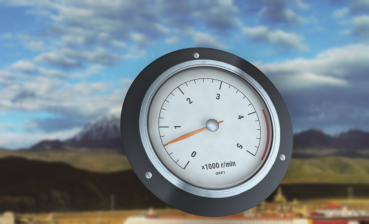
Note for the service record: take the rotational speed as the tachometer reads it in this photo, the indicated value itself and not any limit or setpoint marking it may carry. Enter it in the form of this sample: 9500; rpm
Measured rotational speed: 600; rpm
